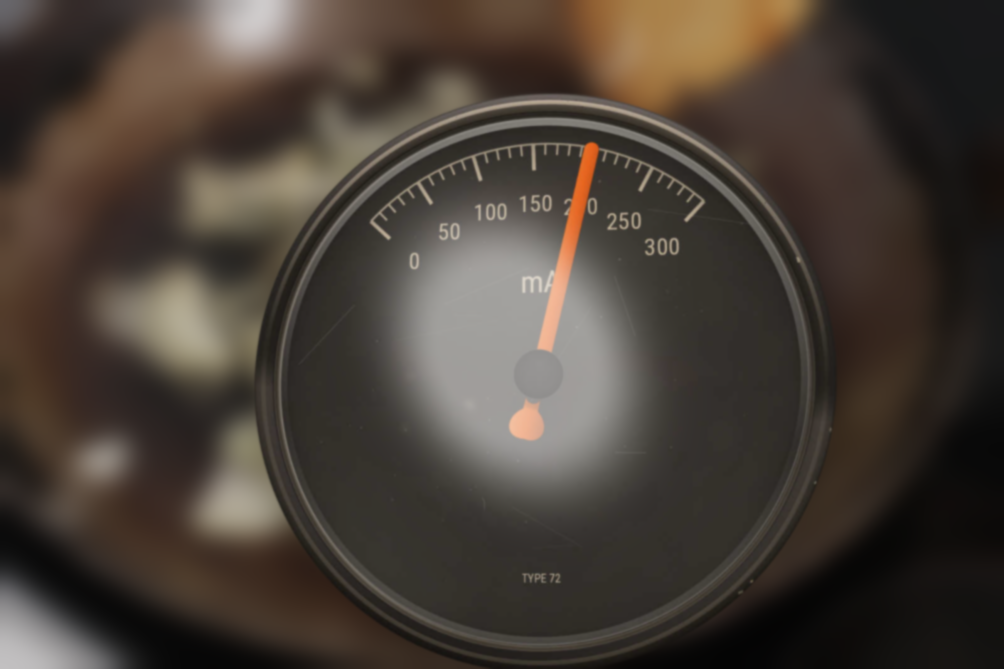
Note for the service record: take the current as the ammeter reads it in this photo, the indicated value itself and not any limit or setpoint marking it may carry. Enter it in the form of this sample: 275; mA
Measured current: 200; mA
